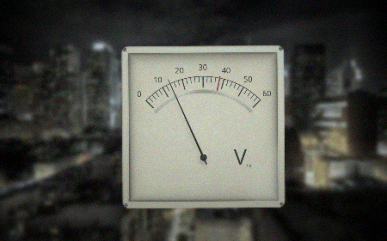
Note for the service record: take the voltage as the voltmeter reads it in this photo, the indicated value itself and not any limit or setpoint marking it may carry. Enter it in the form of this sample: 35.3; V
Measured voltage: 14; V
